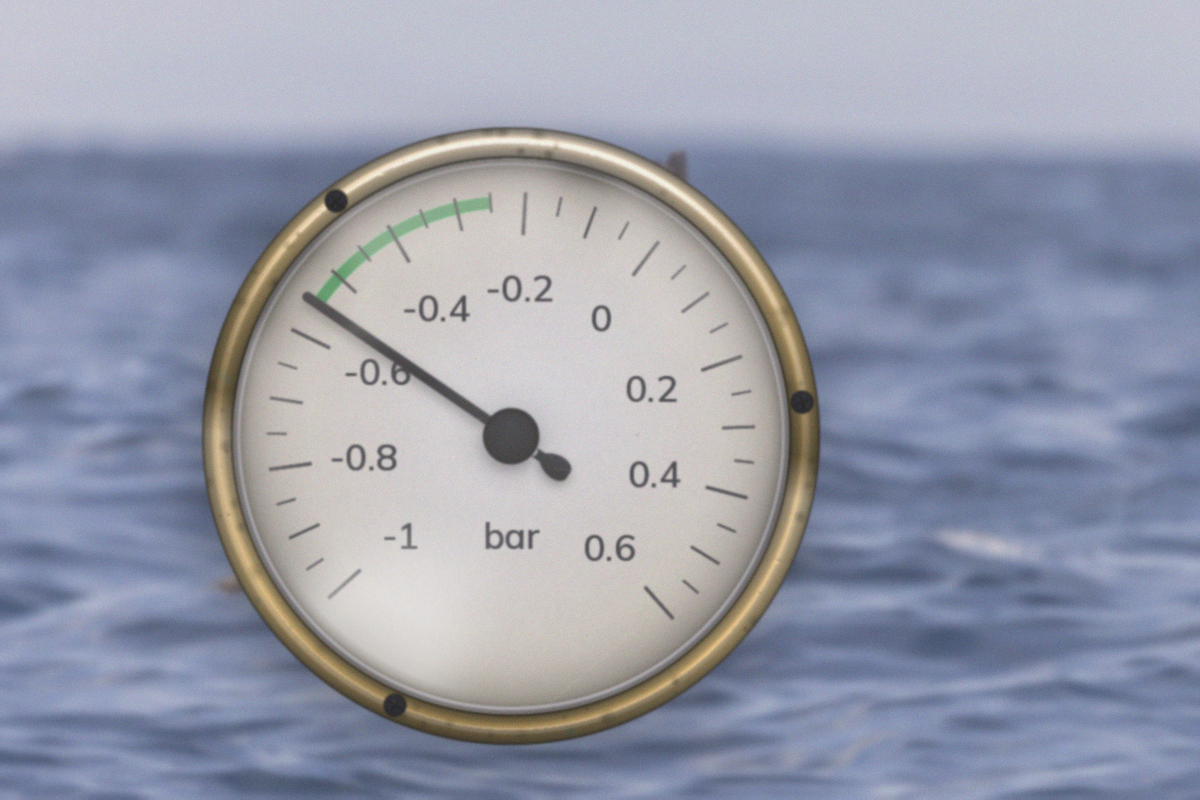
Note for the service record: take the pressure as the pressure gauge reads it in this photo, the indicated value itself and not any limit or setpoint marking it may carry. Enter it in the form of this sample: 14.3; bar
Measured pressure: -0.55; bar
